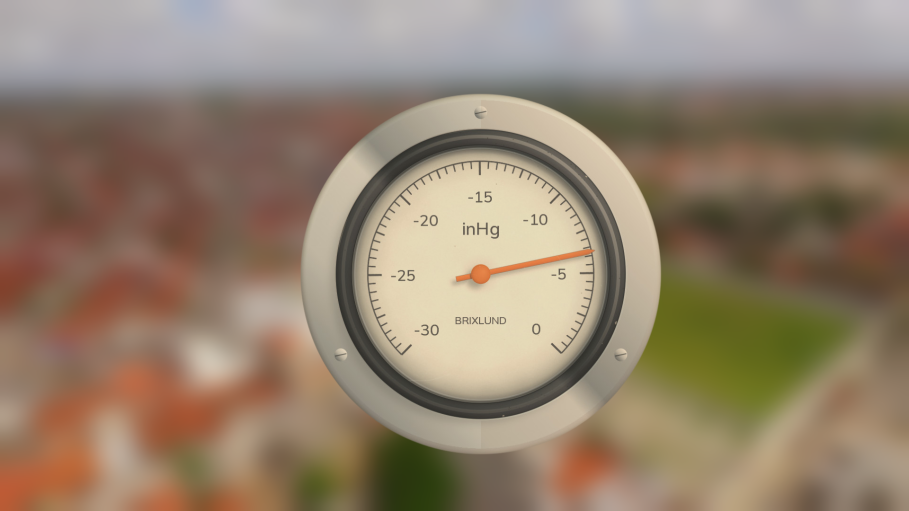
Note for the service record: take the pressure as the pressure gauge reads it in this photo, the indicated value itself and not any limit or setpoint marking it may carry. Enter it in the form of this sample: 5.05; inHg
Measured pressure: -6.25; inHg
